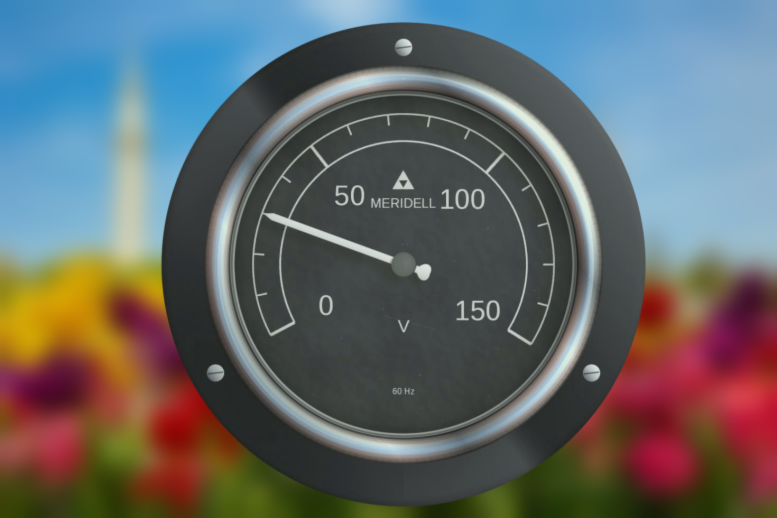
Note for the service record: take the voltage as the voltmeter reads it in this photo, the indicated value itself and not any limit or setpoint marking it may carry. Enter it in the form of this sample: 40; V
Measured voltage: 30; V
